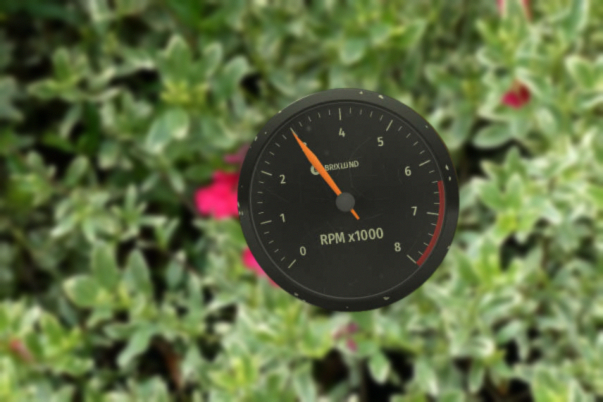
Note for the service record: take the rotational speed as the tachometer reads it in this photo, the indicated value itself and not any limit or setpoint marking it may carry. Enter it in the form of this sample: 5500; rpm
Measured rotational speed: 3000; rpm
